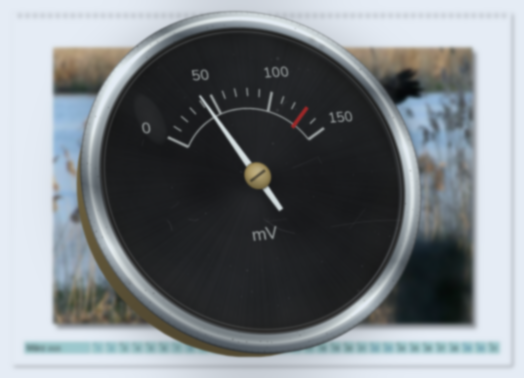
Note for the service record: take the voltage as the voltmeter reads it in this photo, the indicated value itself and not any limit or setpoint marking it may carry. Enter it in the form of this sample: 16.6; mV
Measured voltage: 40; mV
